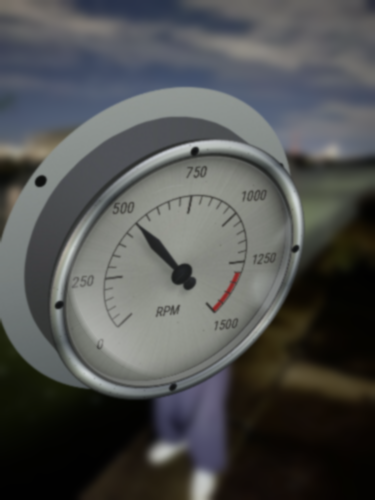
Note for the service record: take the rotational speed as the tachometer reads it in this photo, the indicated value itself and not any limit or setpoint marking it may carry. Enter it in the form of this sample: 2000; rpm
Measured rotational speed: 500; rpm
